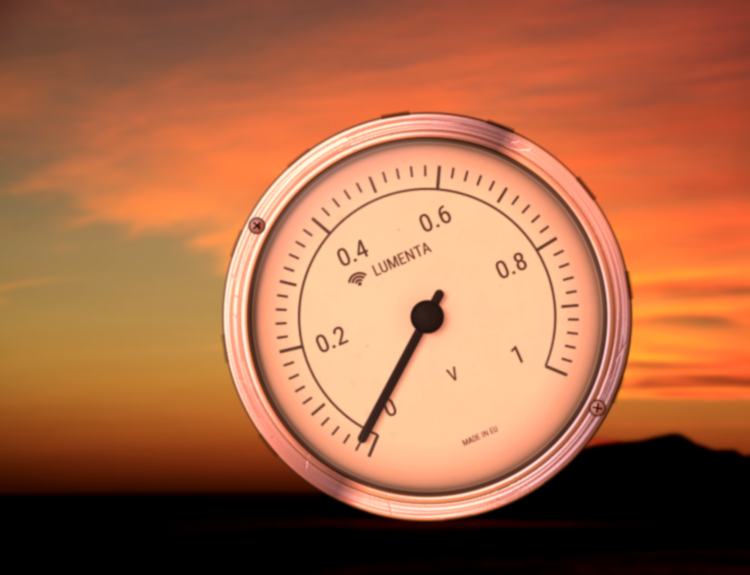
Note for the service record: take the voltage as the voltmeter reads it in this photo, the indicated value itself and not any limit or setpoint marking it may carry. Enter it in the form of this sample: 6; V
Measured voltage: 0.02; V
